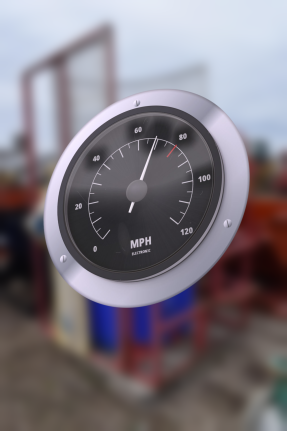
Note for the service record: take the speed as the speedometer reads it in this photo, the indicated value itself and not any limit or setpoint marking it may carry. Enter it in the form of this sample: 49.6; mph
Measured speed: 70; mph
